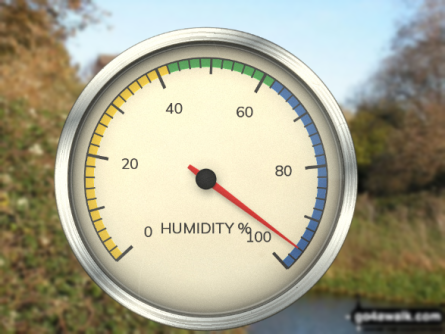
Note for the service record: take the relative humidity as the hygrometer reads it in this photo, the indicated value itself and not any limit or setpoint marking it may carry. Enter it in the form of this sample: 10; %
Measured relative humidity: 96; %
